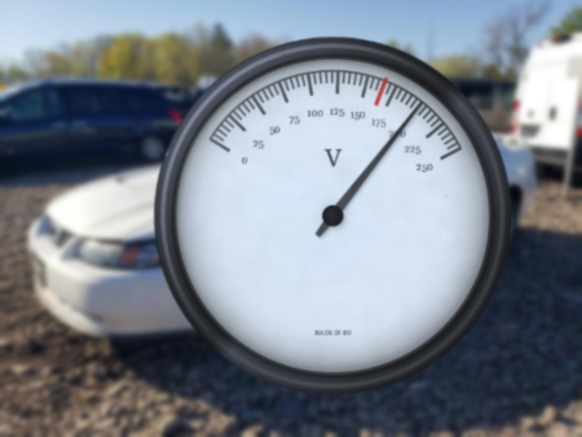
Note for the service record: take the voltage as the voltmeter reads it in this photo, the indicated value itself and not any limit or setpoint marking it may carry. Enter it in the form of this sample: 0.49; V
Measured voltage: 200; V
